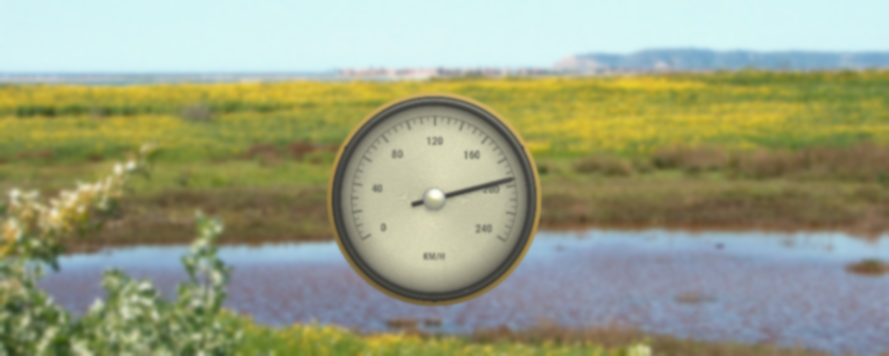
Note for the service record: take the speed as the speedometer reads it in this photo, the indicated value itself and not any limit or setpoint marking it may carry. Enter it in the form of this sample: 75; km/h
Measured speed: 195; km/h
